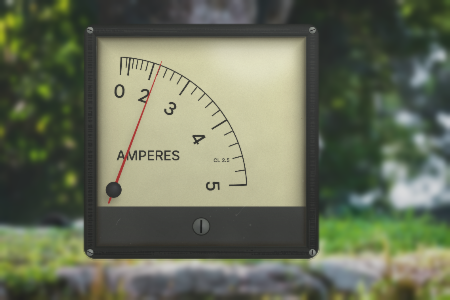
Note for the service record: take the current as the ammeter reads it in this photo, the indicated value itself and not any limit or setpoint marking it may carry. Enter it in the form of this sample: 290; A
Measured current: 2.2; A
